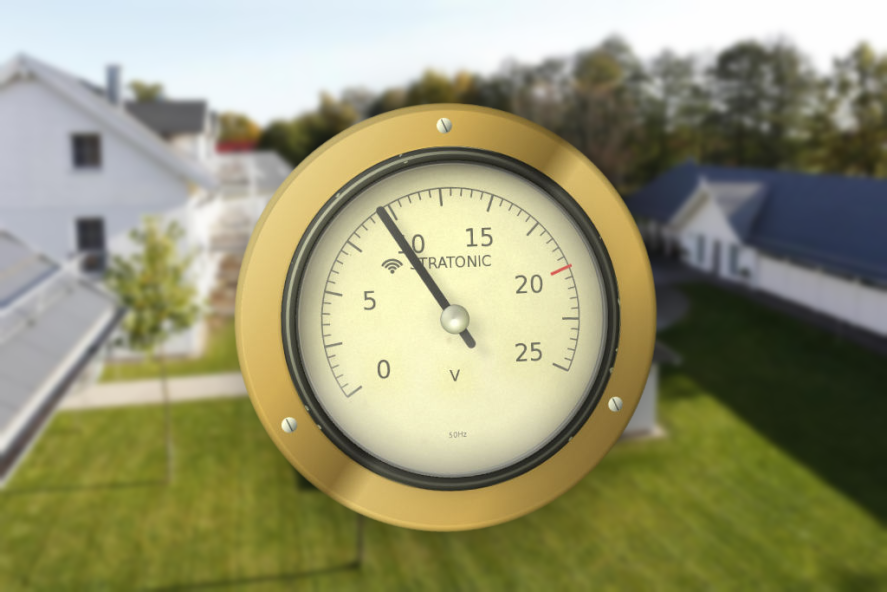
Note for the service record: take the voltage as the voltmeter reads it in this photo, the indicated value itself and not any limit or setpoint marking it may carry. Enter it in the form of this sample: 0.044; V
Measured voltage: 9.5; V
